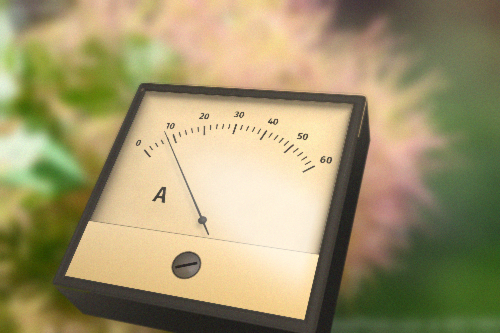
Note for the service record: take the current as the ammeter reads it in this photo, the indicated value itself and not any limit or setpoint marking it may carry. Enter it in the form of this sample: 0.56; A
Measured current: 8; A
